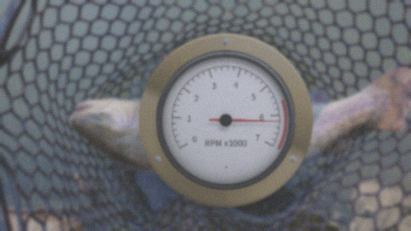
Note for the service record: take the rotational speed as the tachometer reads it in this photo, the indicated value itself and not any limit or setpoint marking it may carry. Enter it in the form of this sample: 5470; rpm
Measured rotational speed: 6200; rpm
